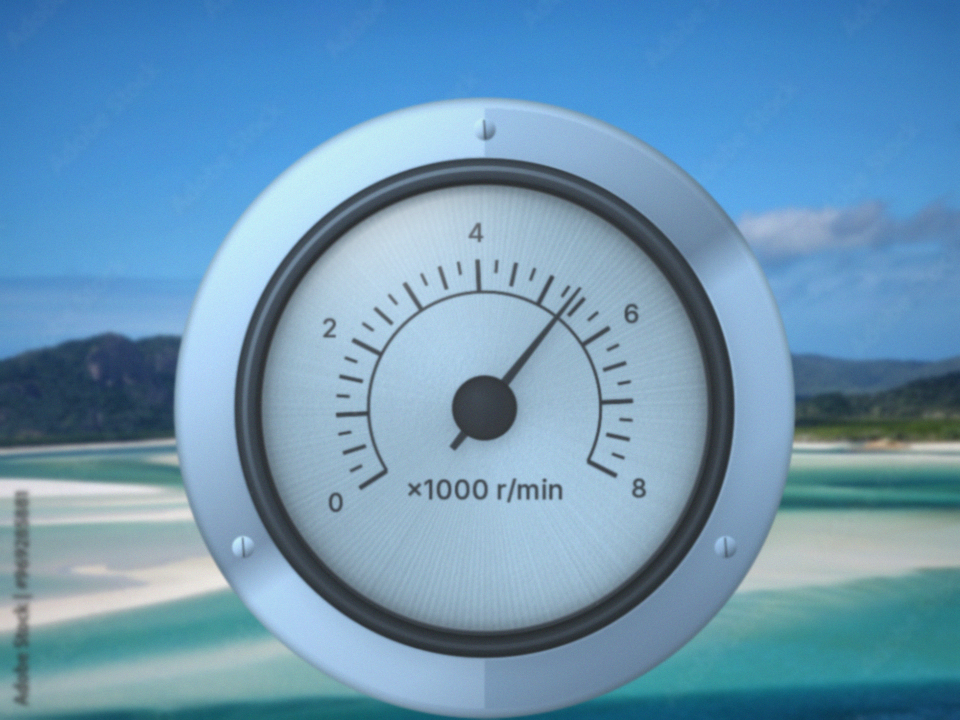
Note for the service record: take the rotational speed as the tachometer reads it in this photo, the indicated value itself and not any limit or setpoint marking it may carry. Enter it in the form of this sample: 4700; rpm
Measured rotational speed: 5375; rpm
